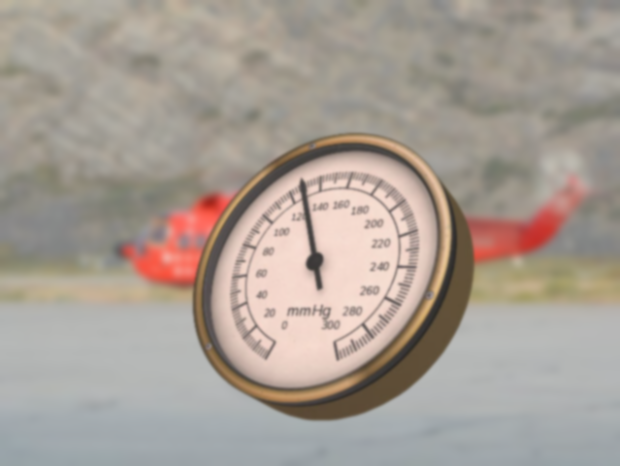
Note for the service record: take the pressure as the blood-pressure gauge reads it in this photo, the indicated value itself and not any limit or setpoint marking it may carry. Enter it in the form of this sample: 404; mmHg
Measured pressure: 130; mmHg
